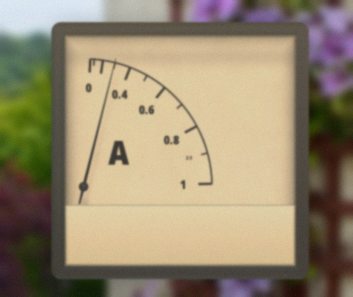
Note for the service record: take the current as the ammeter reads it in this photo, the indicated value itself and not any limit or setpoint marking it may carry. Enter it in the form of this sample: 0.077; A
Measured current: 0.3; A
